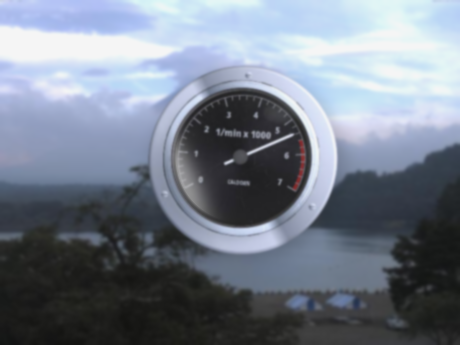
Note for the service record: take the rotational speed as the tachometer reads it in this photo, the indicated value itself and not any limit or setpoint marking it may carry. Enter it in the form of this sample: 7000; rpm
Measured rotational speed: 5400; rpm
